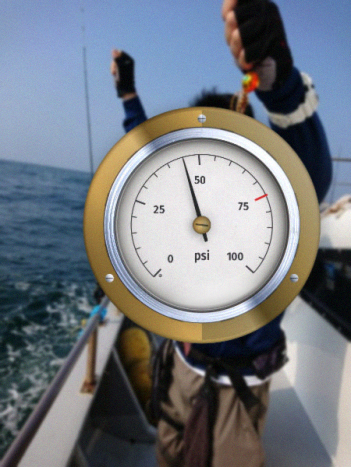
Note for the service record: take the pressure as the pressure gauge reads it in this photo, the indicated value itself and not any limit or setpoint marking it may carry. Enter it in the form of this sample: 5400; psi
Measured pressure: 45; psi
